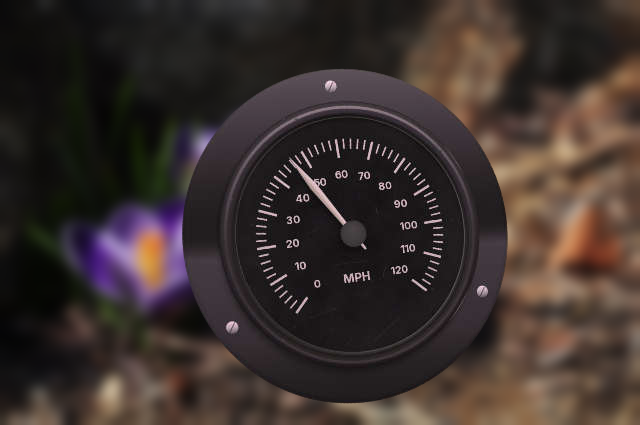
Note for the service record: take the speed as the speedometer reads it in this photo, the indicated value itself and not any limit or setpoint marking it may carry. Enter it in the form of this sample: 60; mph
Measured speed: 46; mph
